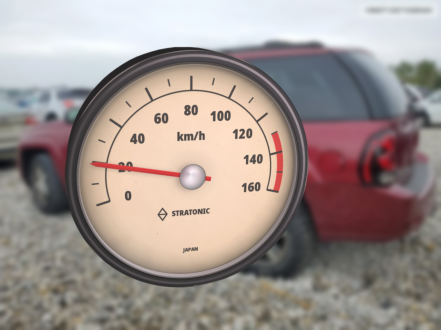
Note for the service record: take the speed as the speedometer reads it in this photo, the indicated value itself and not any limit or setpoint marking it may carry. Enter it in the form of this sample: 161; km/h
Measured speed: 20; km/h
